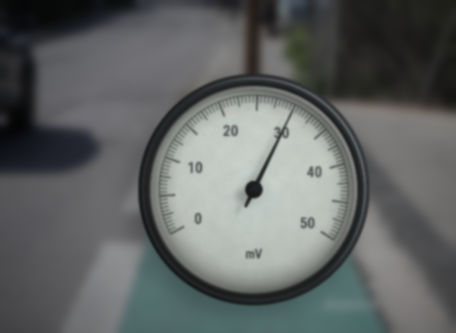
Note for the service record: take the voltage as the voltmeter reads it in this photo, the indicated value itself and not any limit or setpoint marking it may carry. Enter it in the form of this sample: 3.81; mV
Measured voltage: 30; mV
